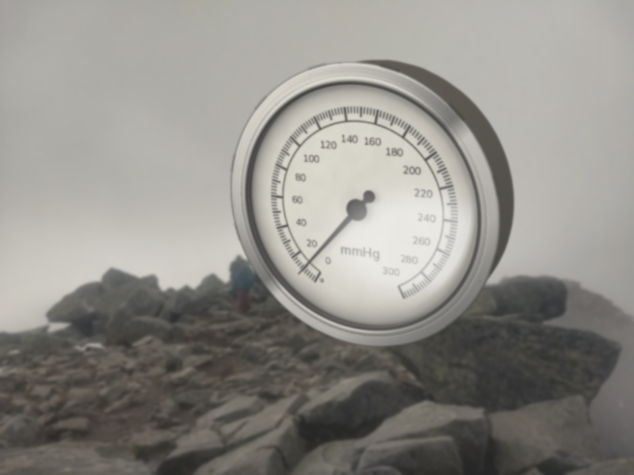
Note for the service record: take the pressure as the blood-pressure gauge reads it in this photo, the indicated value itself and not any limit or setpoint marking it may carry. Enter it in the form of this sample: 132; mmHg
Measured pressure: 10; mmHg
